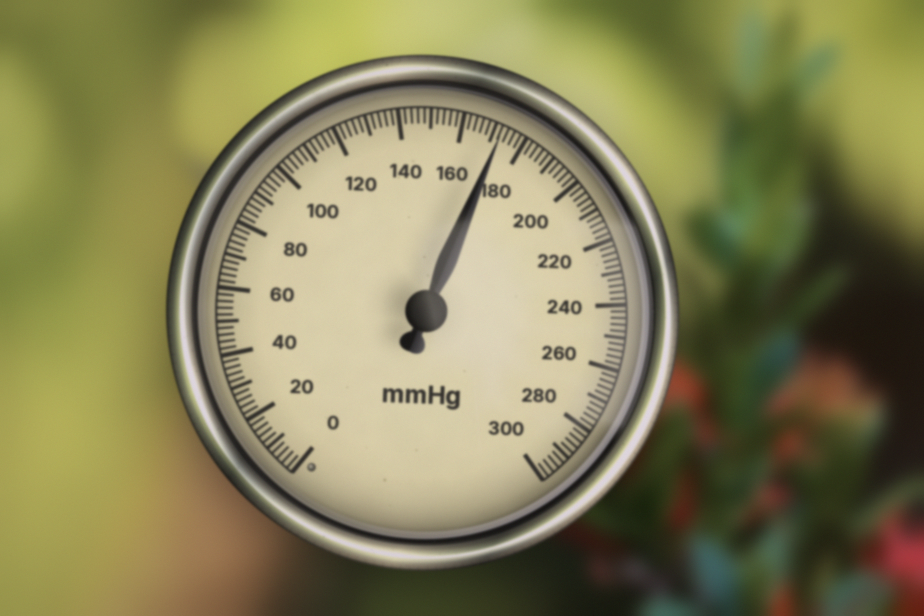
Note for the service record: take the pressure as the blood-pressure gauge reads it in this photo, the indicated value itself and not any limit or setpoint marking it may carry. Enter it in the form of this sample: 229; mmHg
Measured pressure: 172; mmHg
